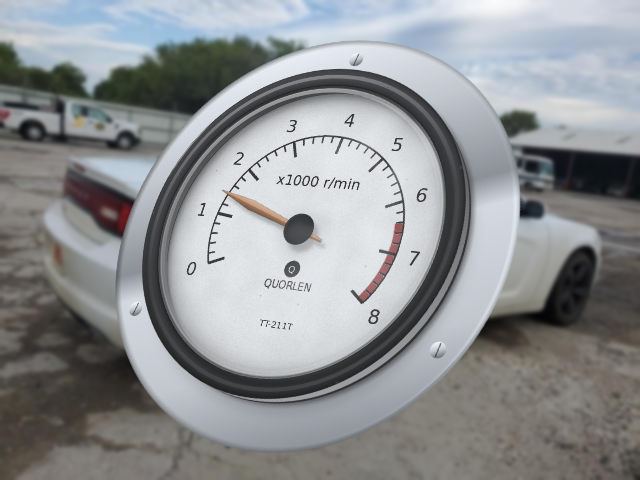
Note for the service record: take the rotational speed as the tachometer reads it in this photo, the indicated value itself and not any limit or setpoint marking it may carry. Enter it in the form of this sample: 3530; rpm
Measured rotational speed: 1400; rpm
